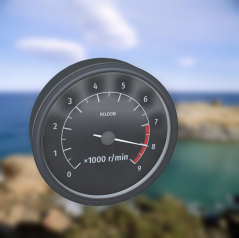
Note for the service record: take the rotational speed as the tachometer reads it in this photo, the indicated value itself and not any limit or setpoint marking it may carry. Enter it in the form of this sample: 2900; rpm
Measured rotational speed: 8000; rpm
